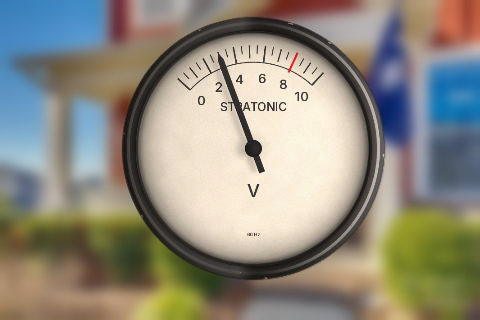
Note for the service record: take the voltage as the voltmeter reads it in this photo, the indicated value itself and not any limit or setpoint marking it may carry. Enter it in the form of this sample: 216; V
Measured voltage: 3; V
